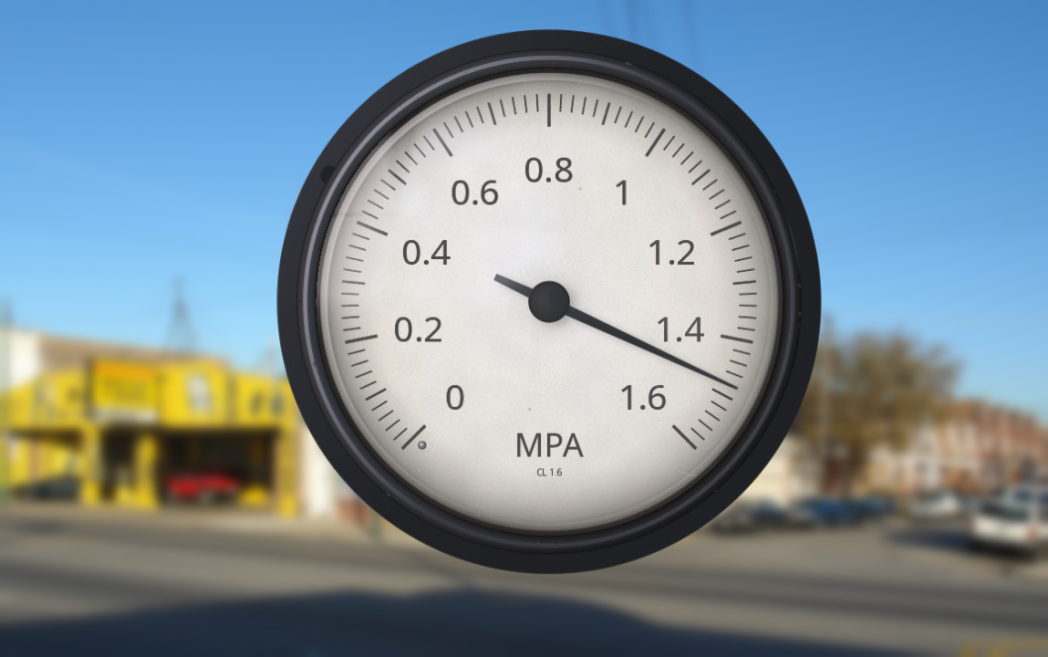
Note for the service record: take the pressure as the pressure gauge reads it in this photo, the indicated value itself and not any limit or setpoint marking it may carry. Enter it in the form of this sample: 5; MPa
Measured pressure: 1.48; MPa
